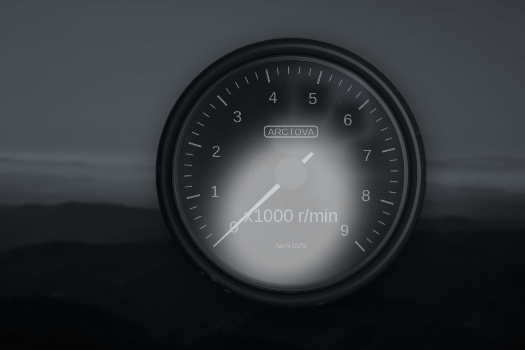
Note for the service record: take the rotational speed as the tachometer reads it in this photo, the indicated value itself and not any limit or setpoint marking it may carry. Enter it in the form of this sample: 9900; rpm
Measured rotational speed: 0; rpm
